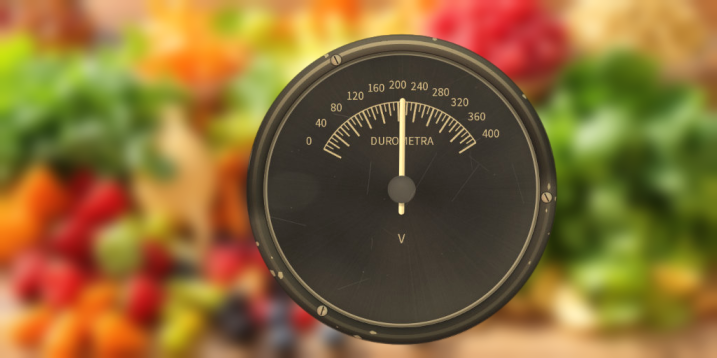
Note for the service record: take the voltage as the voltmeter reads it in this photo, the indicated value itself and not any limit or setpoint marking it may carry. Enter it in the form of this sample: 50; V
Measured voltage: 210; V
